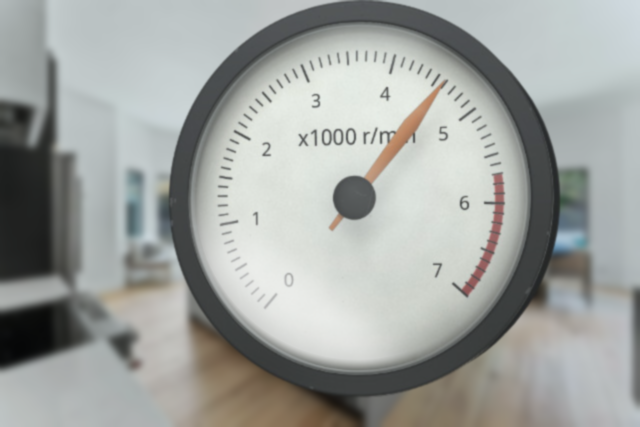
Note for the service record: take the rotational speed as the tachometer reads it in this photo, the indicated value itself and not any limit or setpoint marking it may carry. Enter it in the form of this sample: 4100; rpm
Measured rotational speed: 4600; rpm
